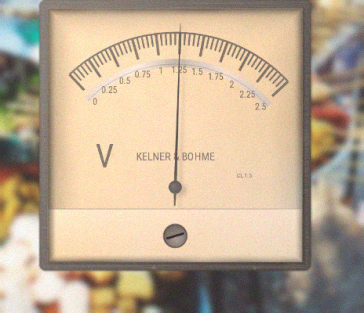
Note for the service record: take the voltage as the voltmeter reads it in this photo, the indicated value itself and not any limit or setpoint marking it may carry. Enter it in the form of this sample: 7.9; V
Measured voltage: 1.25; V
